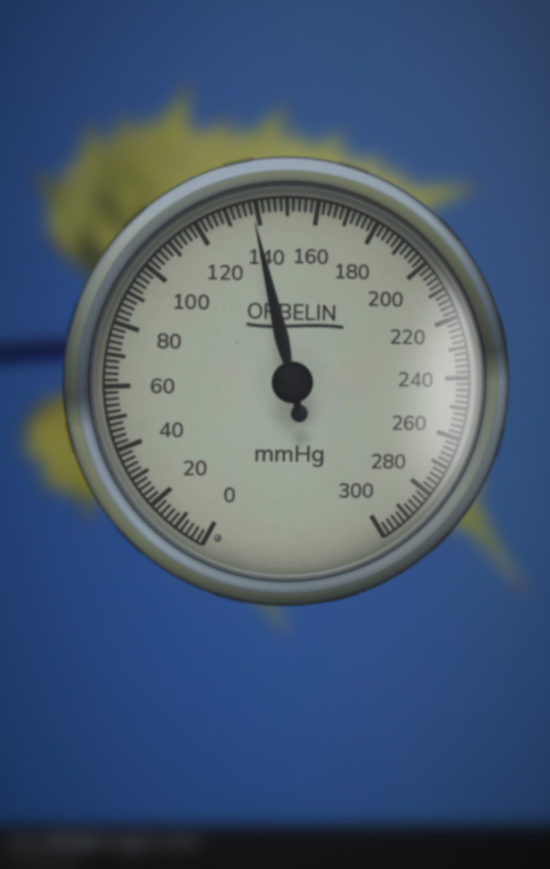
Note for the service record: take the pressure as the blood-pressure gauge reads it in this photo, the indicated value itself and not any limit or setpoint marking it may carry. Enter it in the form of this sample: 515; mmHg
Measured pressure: 138; mmHg
